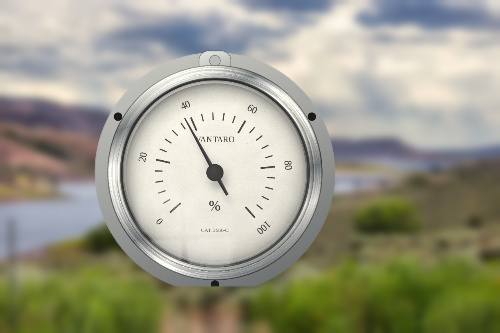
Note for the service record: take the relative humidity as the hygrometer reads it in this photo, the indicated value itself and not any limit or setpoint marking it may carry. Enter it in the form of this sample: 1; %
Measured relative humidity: 38; %
